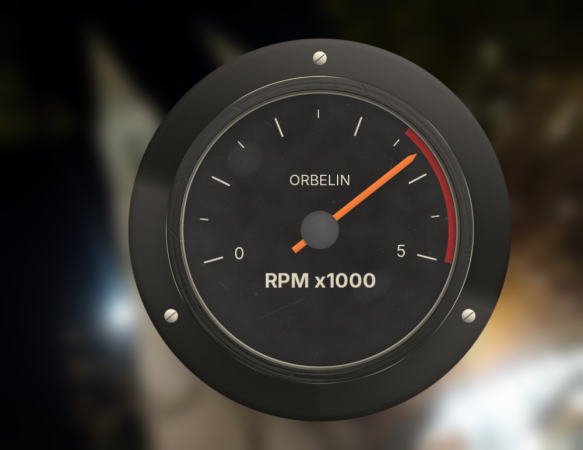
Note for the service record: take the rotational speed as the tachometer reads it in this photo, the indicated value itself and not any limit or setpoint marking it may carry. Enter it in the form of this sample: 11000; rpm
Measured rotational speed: 3750; rpm
